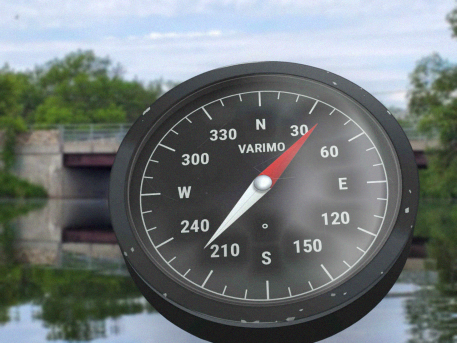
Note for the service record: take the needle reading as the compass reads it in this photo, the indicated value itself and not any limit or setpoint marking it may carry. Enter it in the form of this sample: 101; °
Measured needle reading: 40; °
